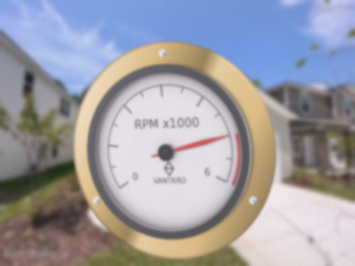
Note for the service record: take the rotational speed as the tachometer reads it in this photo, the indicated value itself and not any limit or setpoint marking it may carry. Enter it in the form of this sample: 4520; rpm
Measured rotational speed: 5000; rpm
